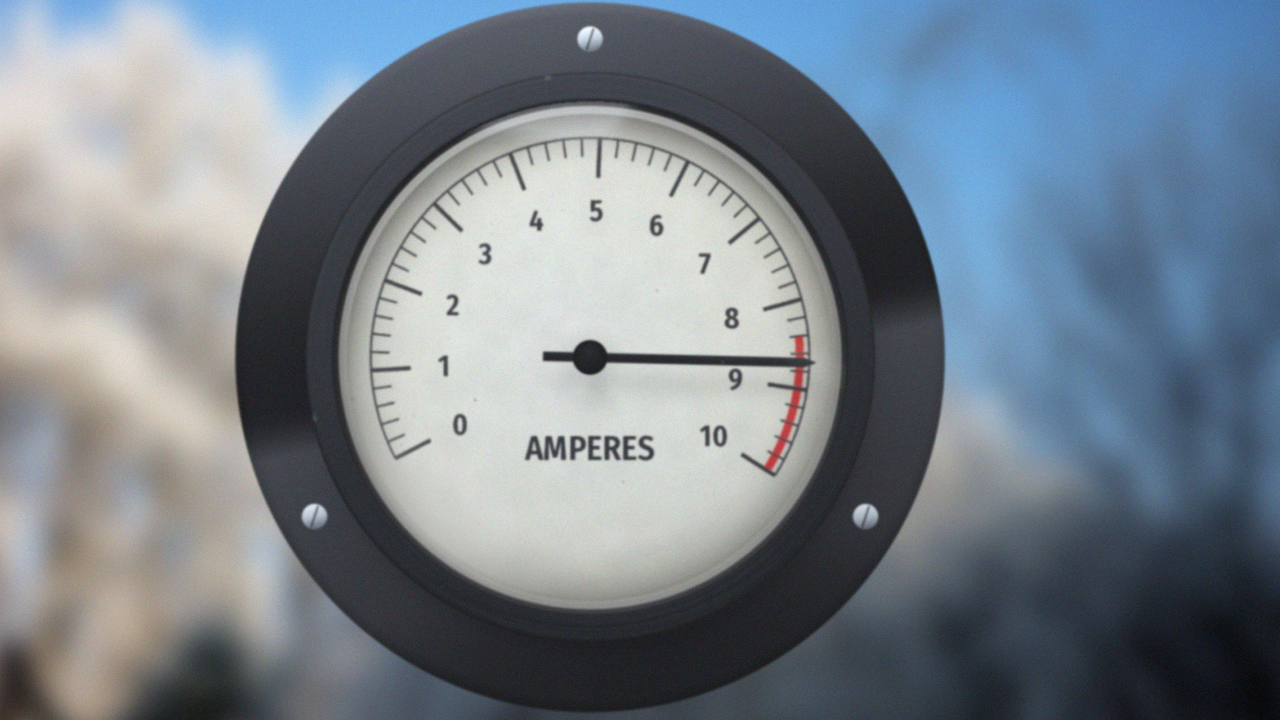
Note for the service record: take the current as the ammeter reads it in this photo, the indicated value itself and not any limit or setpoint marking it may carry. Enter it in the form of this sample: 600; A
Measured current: 8.7; A
